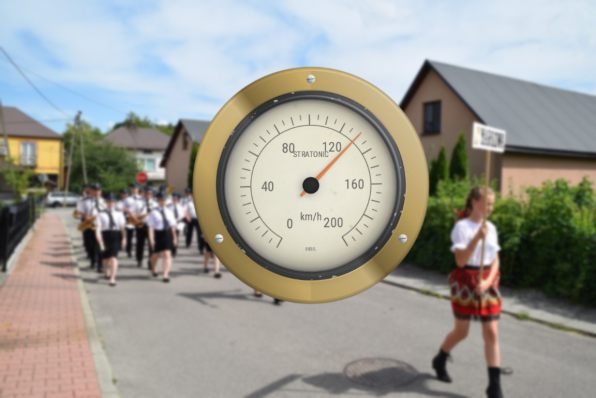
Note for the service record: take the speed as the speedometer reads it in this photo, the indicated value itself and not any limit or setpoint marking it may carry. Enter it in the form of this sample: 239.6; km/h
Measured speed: 130; km/h
